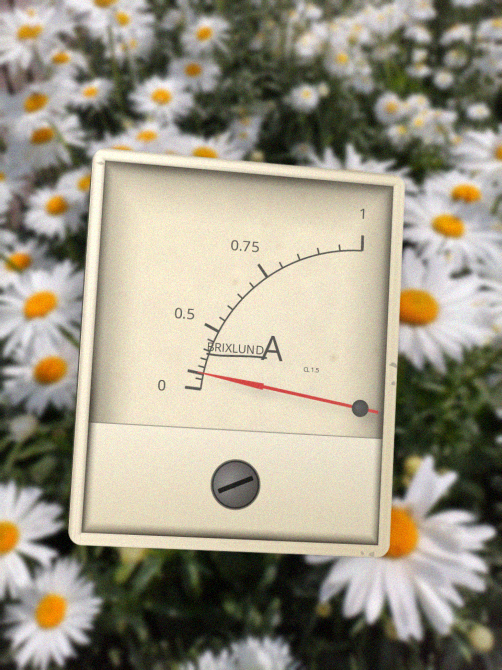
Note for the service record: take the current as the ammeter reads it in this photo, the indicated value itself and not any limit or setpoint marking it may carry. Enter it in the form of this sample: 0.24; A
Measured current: 0.25; A
